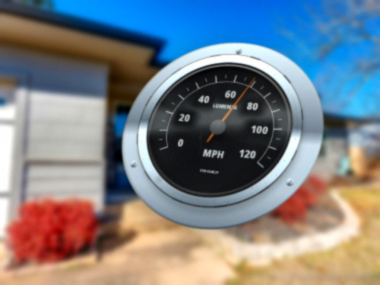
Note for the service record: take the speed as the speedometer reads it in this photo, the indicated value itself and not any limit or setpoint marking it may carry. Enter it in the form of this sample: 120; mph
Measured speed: 70; mph
